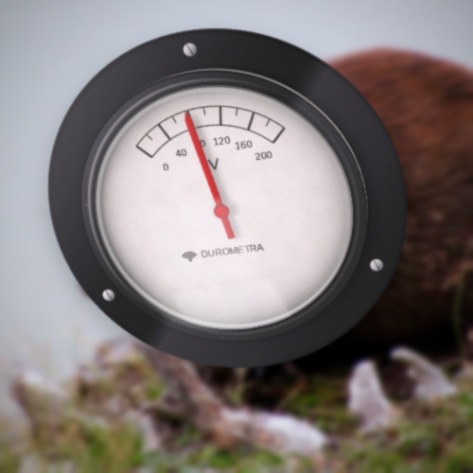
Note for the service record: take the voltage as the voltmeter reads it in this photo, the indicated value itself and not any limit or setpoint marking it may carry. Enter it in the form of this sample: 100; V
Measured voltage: 80; V
